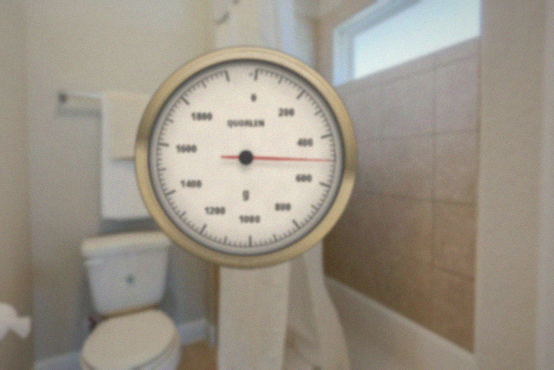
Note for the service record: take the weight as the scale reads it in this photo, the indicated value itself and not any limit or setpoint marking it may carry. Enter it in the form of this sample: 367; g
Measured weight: 500; g
